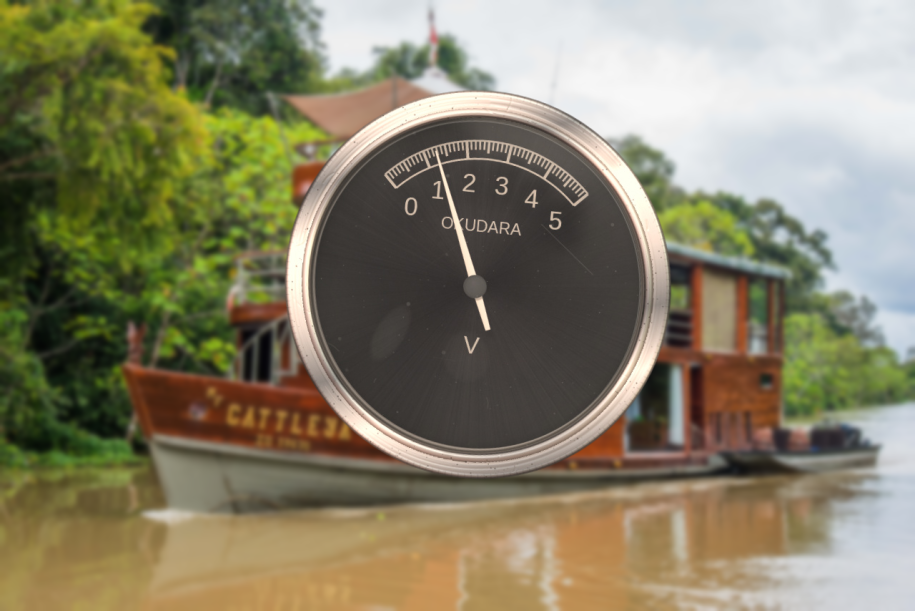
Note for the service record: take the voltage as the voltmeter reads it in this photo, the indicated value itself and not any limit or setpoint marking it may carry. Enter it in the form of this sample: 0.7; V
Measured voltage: 1.3; V
